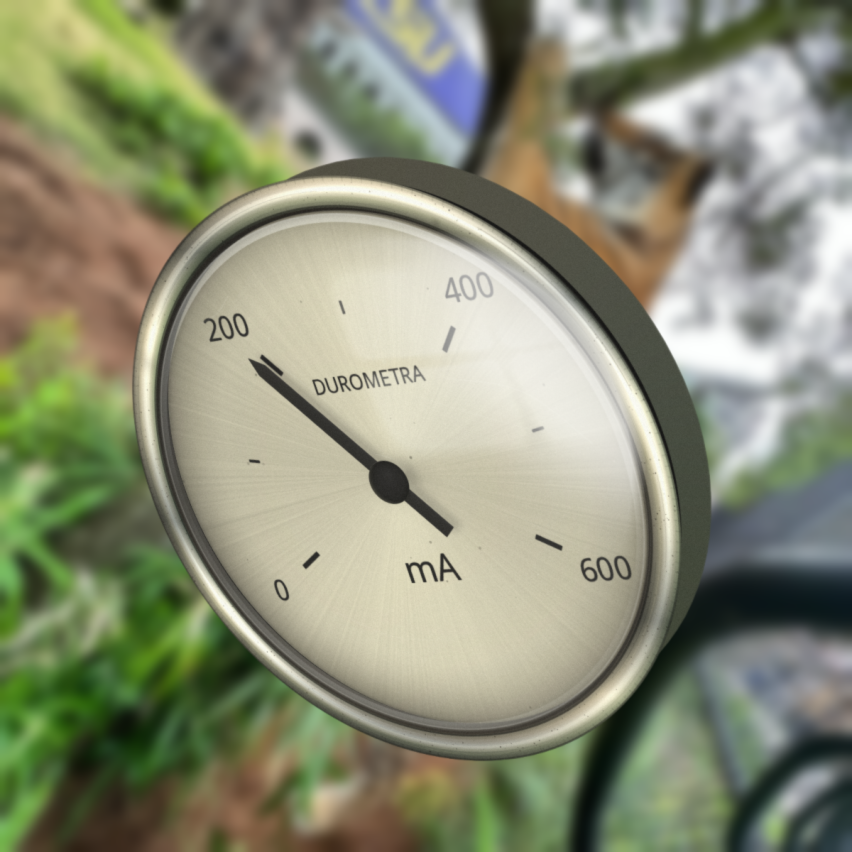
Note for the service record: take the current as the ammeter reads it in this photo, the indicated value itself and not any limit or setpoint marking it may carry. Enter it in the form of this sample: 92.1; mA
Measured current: 200; mA
